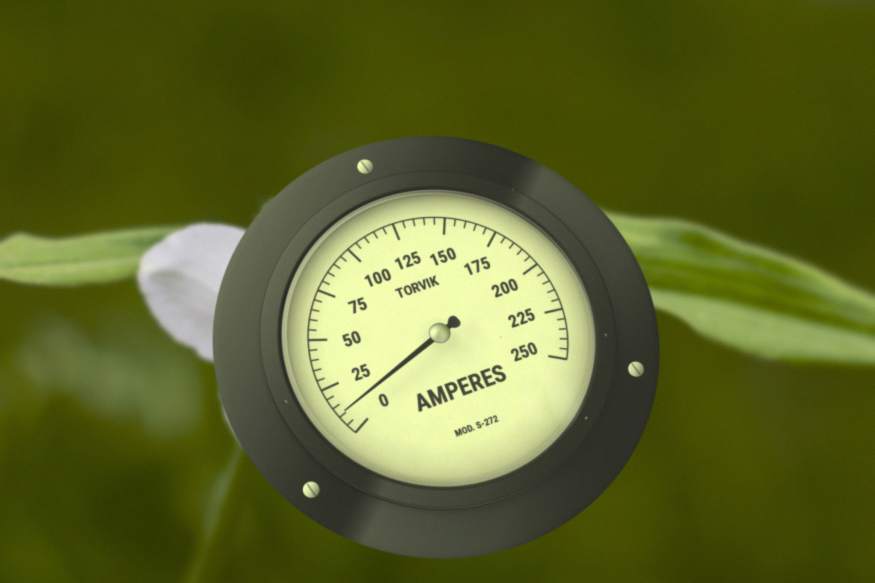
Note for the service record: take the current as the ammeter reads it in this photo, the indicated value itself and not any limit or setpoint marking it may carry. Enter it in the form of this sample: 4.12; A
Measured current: 10; A
